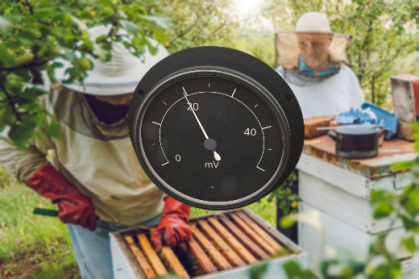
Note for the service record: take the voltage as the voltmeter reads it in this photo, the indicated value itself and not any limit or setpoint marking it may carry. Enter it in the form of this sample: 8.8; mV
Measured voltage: 20; mV
